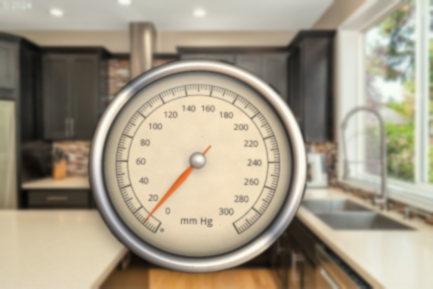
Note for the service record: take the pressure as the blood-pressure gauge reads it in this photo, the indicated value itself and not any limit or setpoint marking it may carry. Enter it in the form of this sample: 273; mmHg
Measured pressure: 10; mmHg
